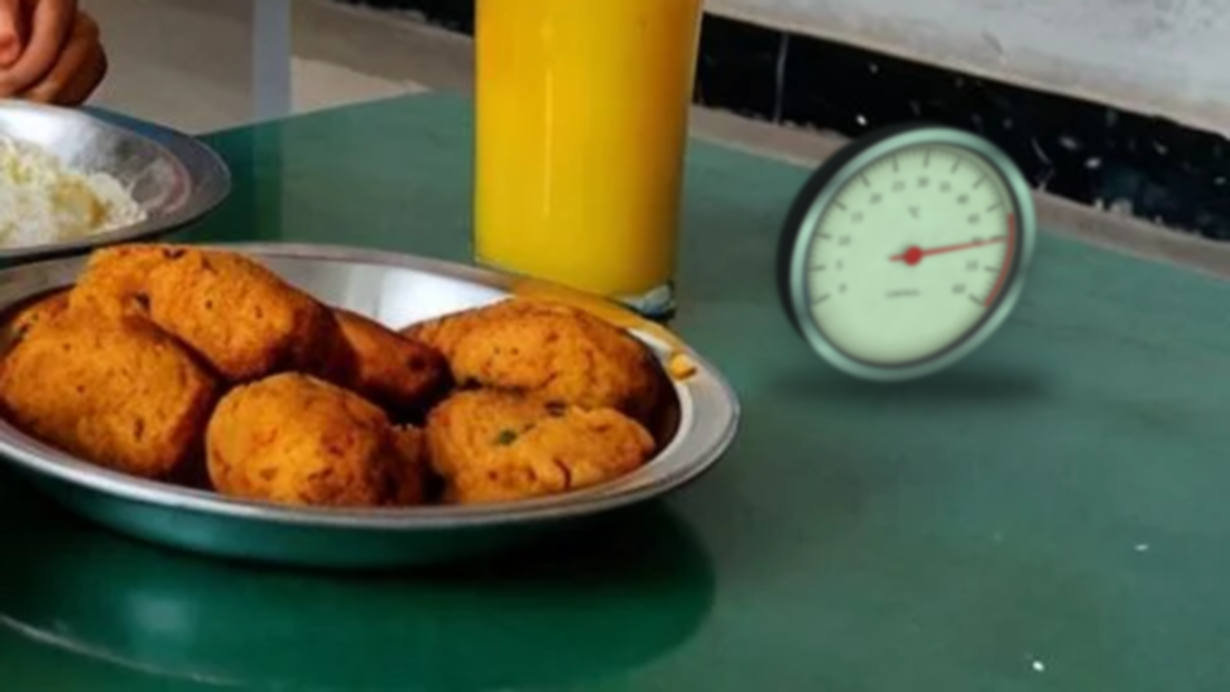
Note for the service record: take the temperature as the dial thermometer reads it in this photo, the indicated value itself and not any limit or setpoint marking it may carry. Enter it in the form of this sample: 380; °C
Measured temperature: 50; °C
